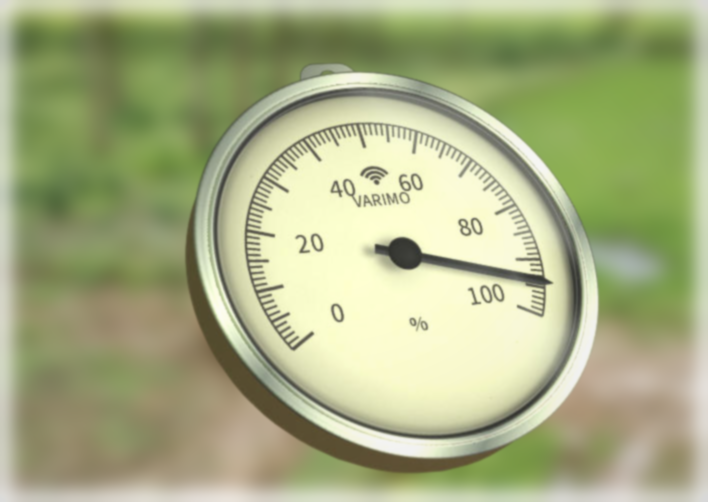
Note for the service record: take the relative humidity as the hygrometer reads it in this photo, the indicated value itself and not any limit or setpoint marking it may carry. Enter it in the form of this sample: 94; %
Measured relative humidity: 95; %
